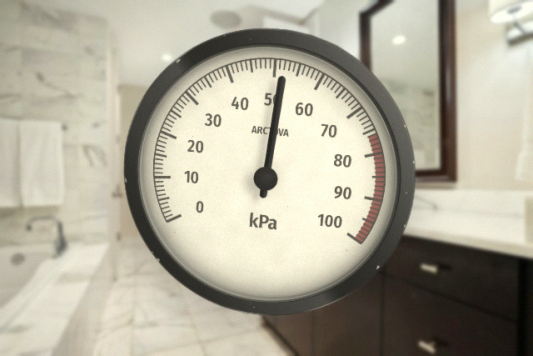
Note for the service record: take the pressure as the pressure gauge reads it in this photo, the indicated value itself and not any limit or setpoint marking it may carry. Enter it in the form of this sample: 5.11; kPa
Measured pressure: 52; kPa
